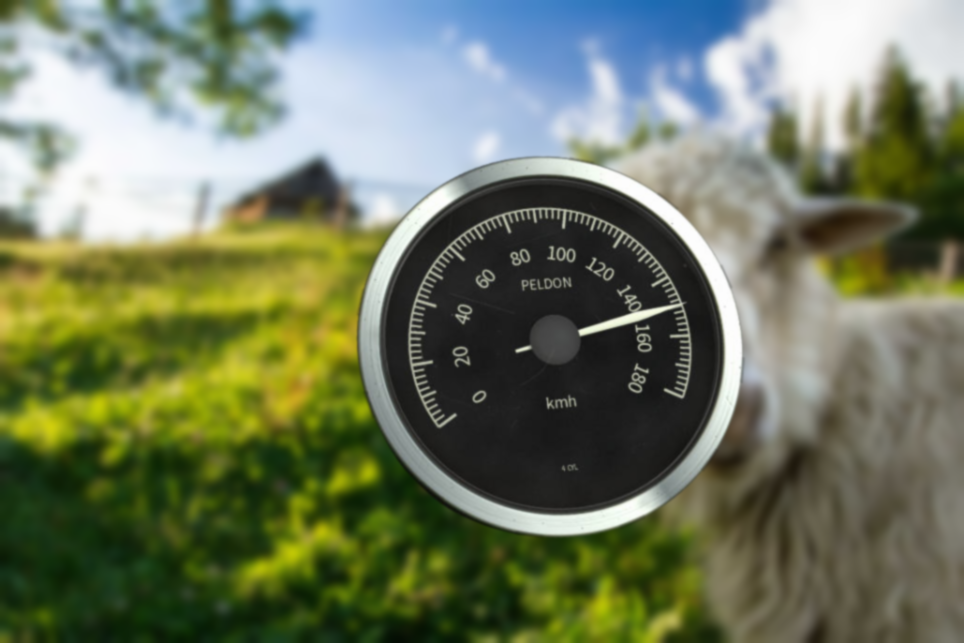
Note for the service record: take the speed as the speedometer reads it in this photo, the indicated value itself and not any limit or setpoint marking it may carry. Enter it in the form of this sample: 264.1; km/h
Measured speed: 150; km/h
